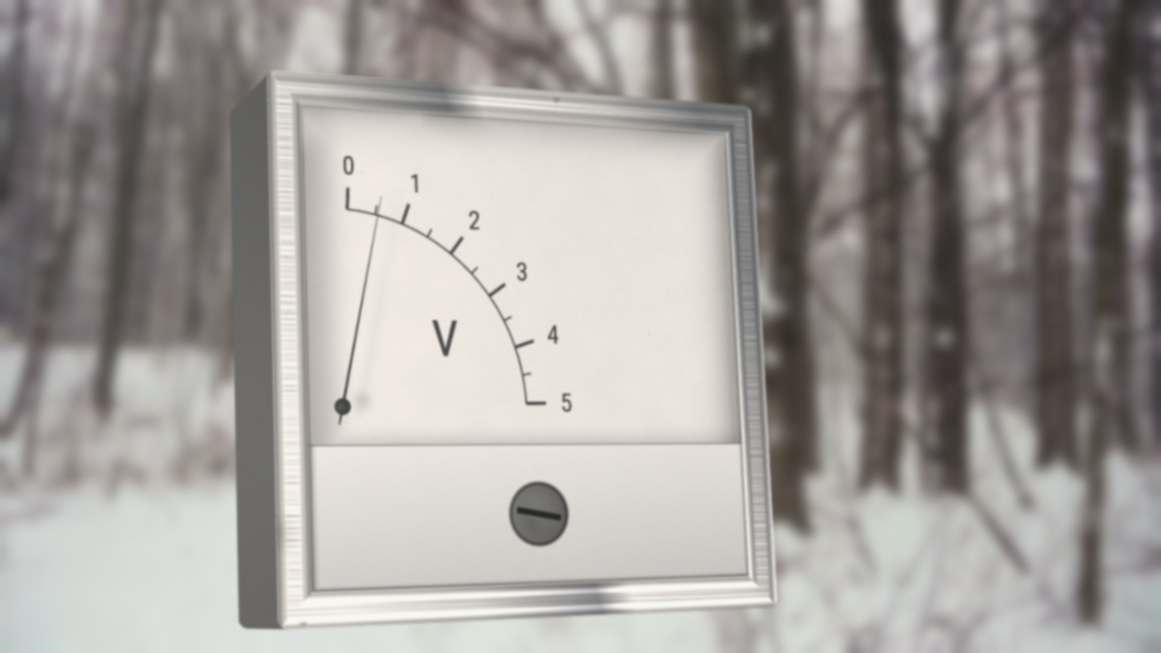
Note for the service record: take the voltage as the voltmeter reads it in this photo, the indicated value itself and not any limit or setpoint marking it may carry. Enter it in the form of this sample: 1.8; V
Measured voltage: 0.5; V
